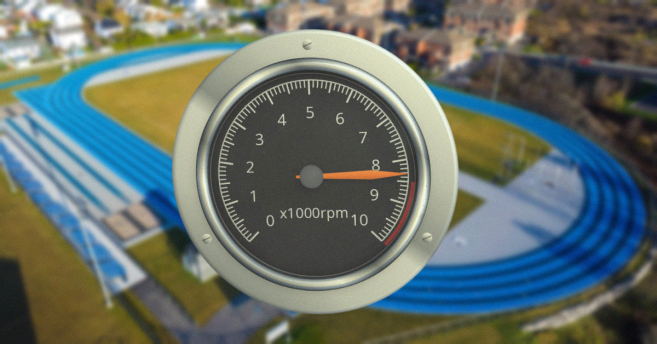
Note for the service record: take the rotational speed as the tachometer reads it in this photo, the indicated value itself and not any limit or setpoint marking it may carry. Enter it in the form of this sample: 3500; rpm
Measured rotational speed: 8300; rpm
